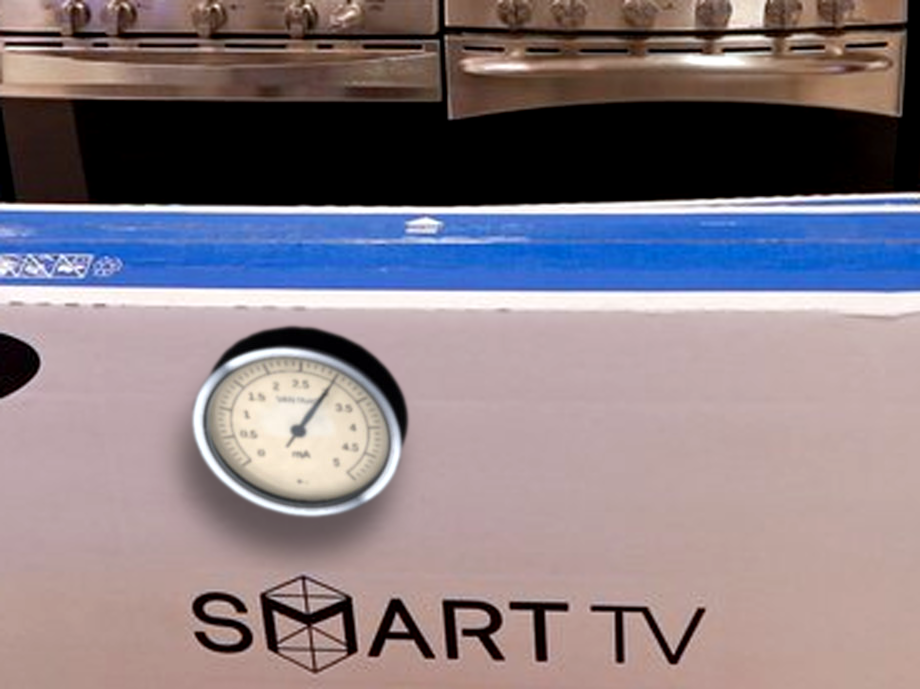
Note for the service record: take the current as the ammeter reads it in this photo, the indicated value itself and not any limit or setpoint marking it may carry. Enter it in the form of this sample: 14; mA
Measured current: 3; mA
